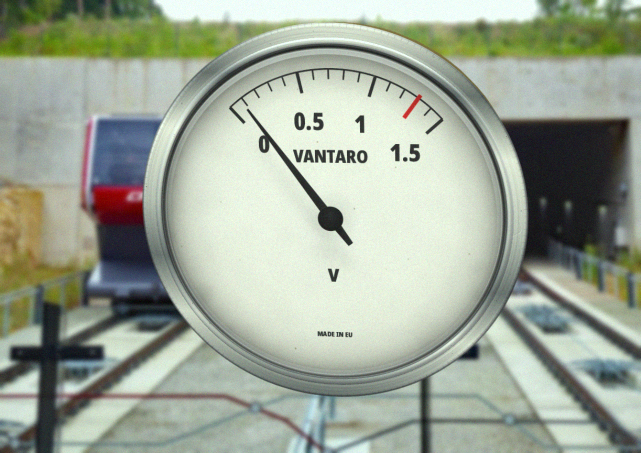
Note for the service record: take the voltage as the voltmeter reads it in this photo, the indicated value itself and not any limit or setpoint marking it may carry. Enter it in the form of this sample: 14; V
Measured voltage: 0.1; V
